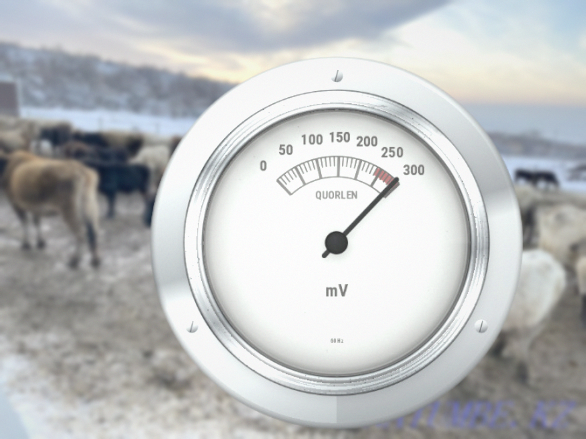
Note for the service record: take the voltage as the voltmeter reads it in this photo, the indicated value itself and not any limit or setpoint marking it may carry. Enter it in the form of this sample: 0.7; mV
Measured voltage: 290; mV
